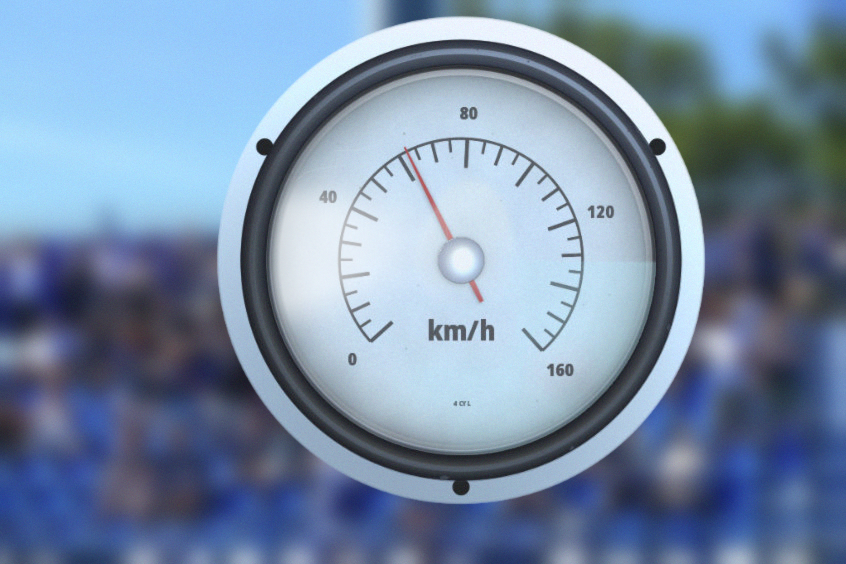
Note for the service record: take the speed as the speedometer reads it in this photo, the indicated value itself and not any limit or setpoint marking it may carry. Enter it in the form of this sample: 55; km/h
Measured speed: 62.5; km/h
